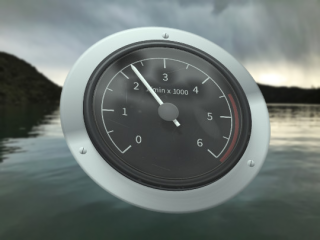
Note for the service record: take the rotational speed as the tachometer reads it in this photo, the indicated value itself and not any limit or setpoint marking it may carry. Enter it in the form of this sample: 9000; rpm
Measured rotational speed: 2250; rpm
